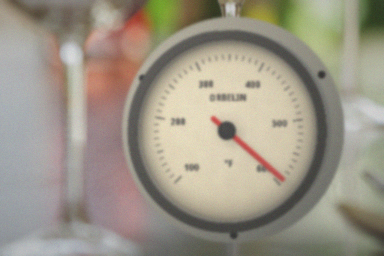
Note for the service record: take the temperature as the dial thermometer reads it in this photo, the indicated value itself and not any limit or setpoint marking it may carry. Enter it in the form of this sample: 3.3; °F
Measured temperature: 590; °F
